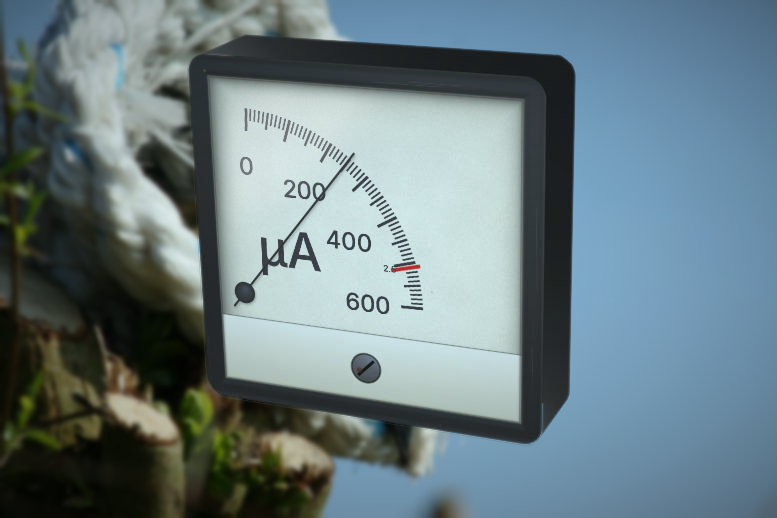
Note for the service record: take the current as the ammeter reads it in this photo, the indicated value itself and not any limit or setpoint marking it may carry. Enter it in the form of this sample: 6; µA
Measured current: 250; µA
